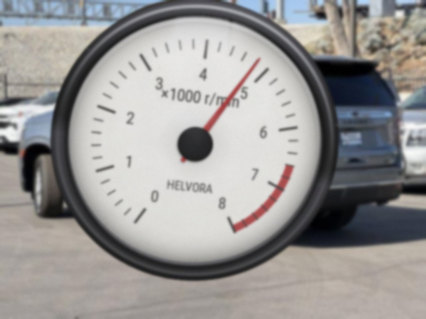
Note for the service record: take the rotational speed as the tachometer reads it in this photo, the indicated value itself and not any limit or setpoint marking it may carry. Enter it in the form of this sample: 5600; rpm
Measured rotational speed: 4800; rpm
